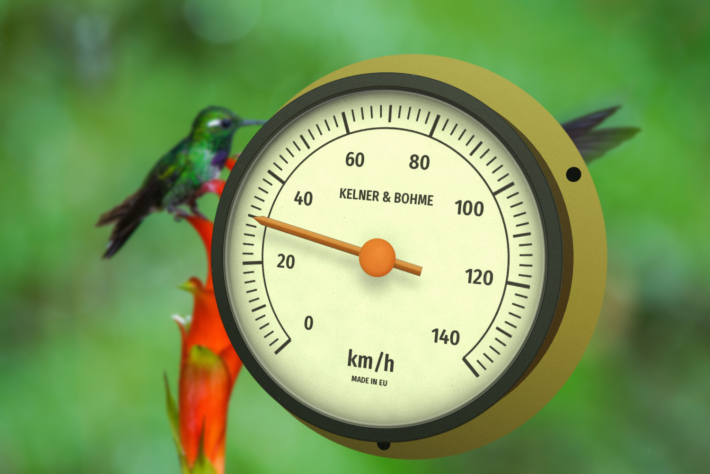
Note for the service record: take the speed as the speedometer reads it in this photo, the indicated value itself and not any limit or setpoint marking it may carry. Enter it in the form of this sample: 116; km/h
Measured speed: 30; km/h
